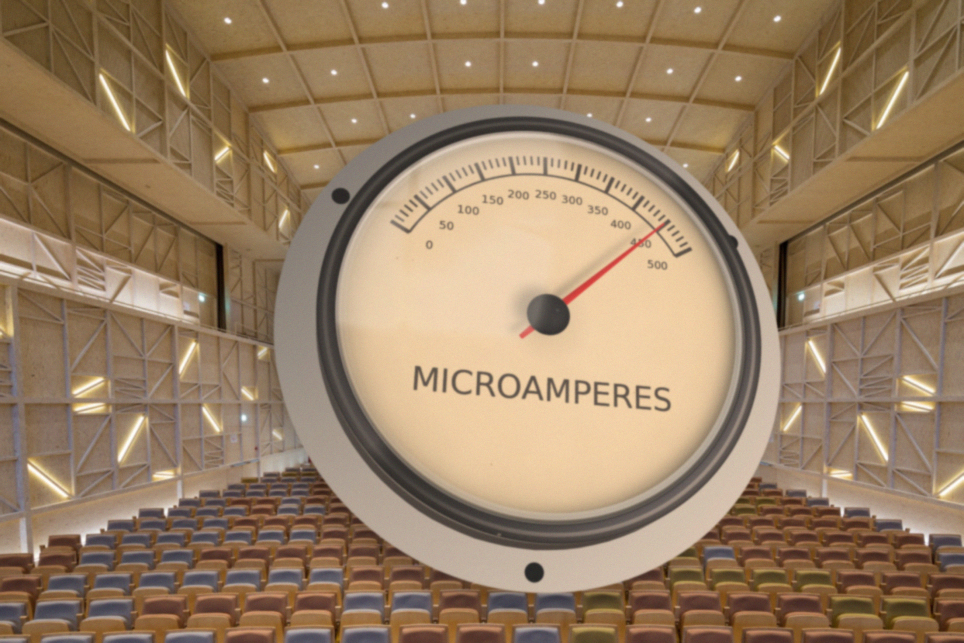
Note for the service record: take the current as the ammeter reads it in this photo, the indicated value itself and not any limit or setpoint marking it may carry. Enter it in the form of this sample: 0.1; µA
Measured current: 450; µA
